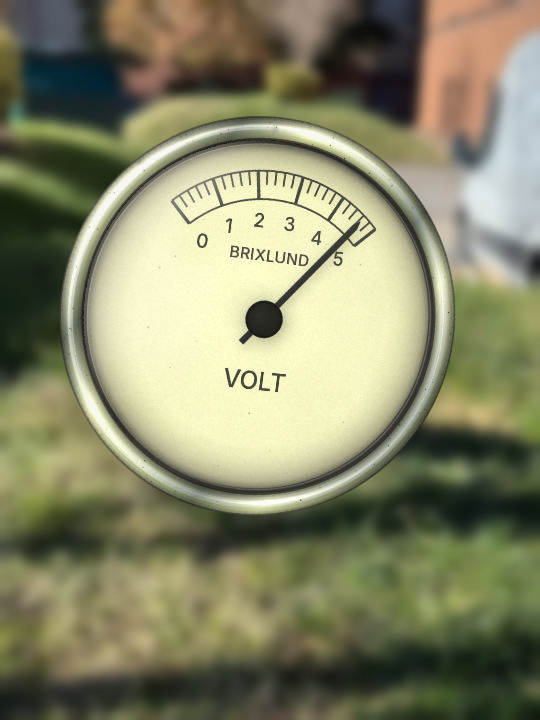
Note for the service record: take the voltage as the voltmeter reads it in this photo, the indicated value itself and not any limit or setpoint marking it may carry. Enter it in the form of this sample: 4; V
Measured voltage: 4.6; V
